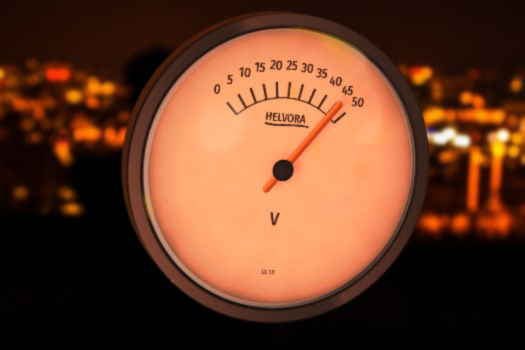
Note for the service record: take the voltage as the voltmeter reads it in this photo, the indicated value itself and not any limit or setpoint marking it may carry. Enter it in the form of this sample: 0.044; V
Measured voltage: 45; V
